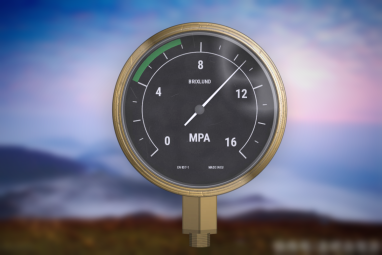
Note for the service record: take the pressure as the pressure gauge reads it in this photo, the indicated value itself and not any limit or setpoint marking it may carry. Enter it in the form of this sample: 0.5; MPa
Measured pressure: 10.5; MPa
